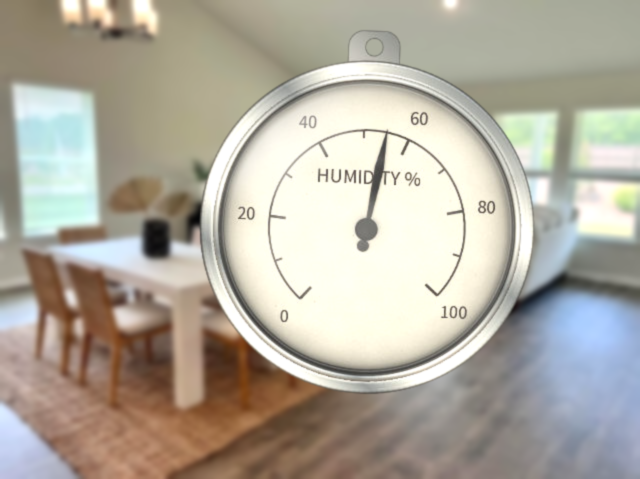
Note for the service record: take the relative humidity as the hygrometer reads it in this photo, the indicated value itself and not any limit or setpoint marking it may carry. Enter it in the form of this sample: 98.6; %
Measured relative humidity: 55; %
